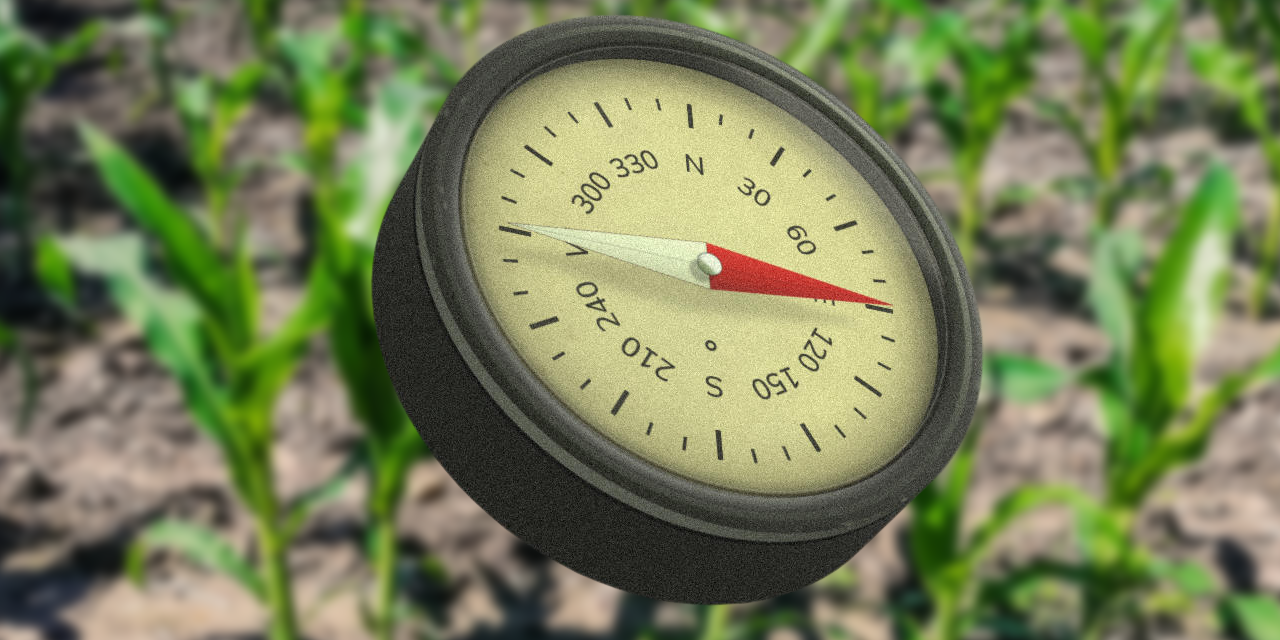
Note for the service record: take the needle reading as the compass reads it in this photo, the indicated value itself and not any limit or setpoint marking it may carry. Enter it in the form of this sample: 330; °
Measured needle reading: 90; °
